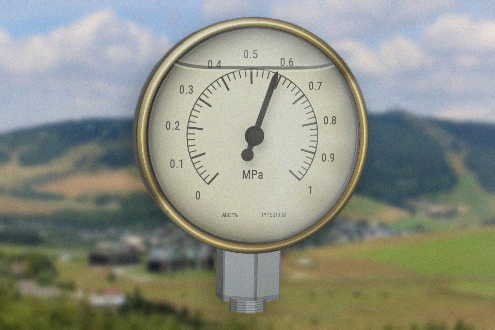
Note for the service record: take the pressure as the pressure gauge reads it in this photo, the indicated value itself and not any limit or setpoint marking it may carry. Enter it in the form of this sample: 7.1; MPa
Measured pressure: 0.58; MPa
